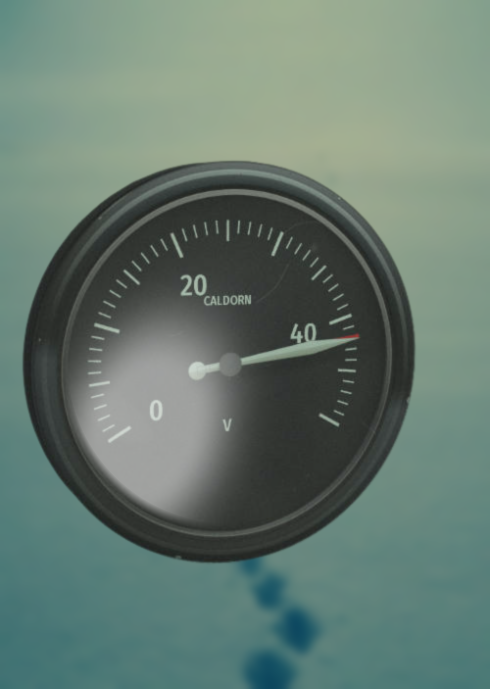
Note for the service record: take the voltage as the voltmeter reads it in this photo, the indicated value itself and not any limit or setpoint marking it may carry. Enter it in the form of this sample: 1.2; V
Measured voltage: 42; V
